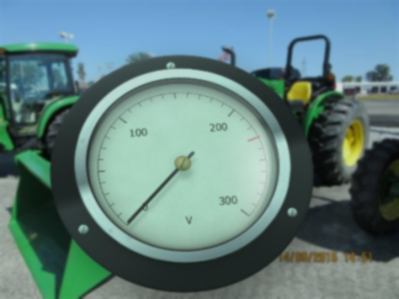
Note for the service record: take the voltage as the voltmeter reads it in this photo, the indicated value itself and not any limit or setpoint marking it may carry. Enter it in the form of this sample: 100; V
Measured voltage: 0; V
